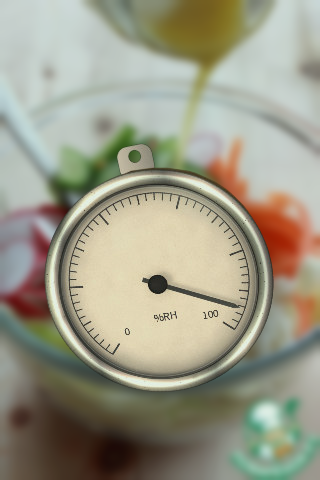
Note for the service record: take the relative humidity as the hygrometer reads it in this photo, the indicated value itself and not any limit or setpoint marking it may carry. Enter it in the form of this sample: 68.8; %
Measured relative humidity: 94; %
